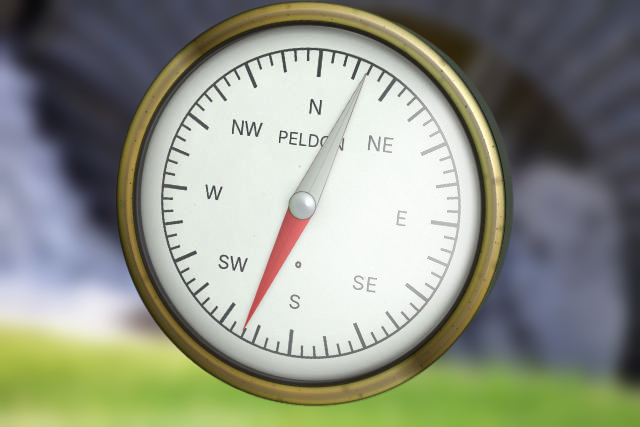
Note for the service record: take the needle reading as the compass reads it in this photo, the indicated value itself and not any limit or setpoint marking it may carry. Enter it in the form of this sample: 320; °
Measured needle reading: 200; °
